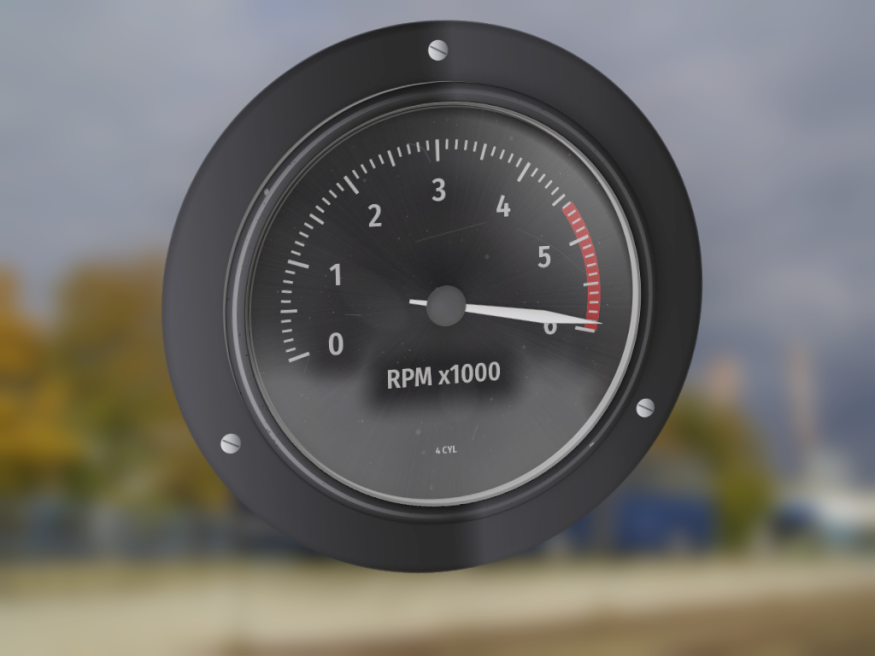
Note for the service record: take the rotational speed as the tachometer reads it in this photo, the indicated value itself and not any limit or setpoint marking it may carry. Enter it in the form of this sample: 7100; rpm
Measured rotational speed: 5900; rpm
